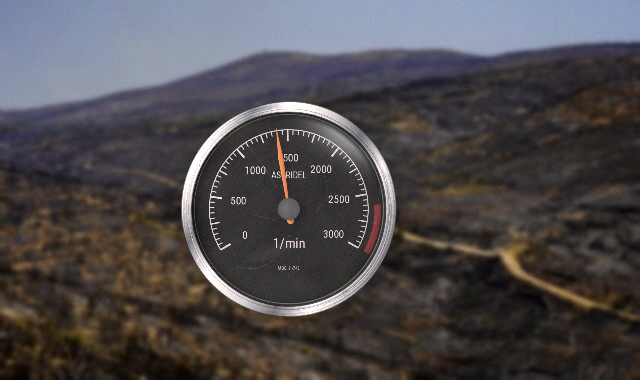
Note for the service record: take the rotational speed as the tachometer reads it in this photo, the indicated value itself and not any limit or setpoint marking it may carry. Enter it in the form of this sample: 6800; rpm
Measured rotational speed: 1400; rpm
